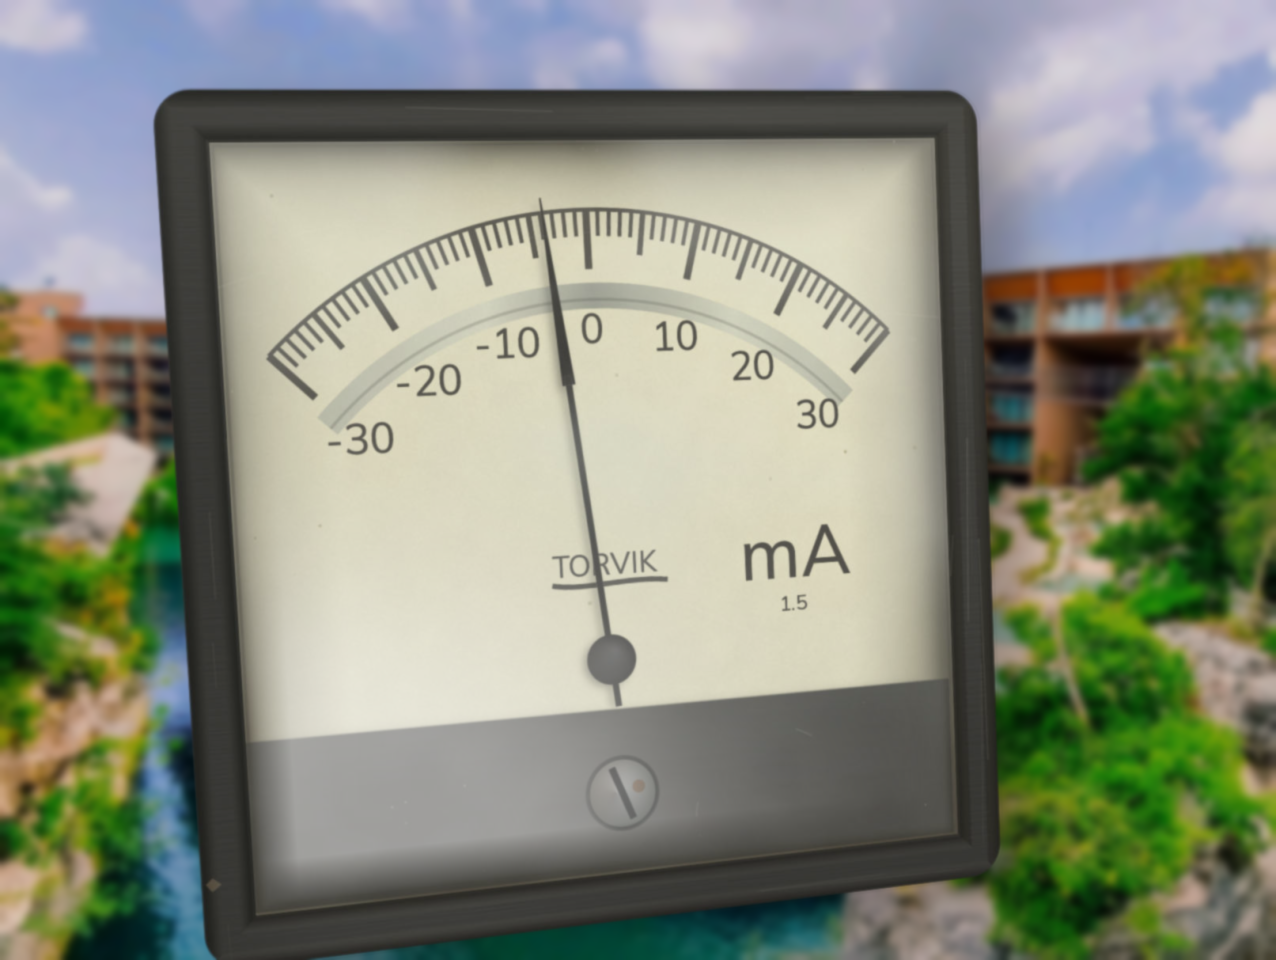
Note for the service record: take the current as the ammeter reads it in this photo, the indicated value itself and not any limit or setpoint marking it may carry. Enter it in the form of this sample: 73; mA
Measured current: -4; mA
